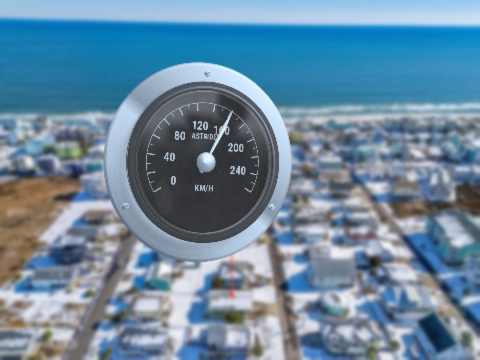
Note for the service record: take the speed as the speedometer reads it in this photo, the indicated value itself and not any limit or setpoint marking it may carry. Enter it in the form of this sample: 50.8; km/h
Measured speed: 160; km/h
